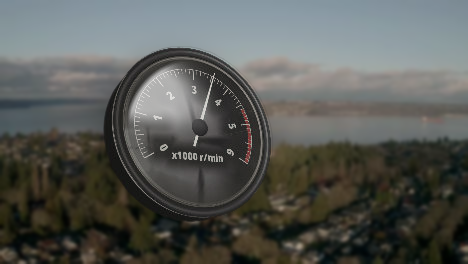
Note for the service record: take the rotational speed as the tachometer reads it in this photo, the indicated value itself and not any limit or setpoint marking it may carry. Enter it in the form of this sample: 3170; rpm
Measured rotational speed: 3500; rpm
